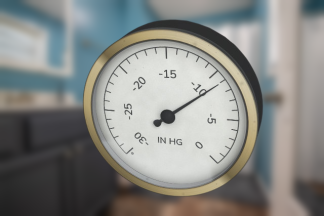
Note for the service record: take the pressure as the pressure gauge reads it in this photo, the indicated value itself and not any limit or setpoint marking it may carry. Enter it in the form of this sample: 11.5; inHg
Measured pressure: -9; inHg
